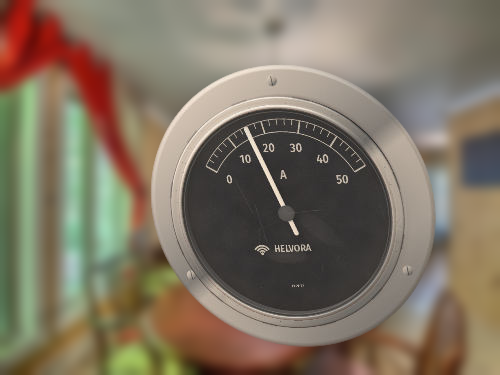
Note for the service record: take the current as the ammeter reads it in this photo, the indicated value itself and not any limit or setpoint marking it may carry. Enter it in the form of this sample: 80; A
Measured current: 16; A
